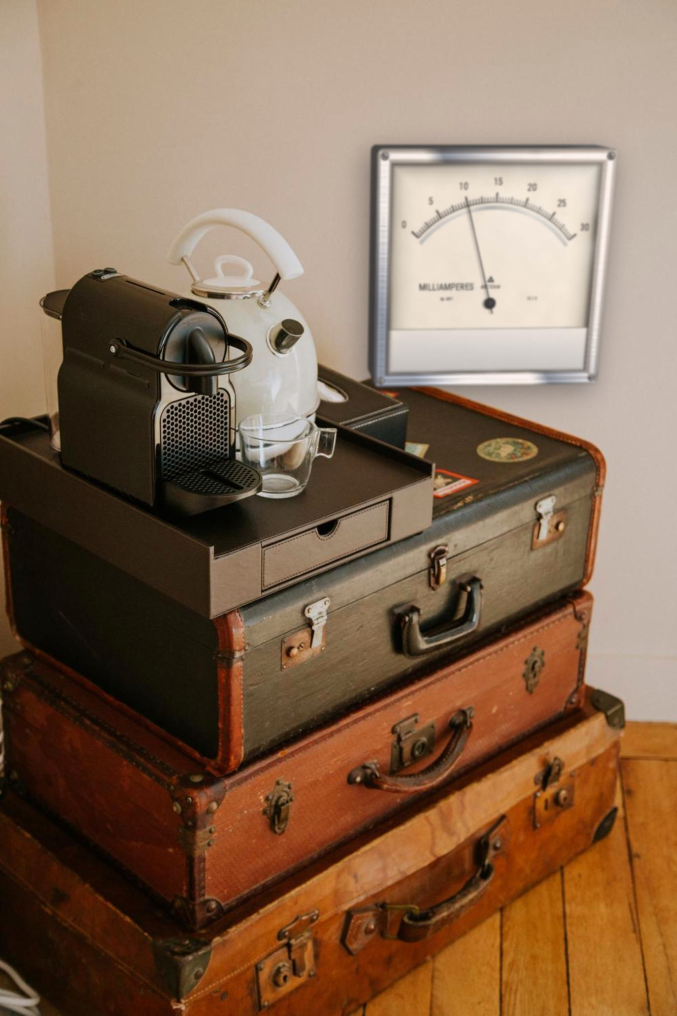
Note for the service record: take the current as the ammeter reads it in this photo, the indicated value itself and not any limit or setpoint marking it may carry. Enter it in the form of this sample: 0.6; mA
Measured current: 10; mA
